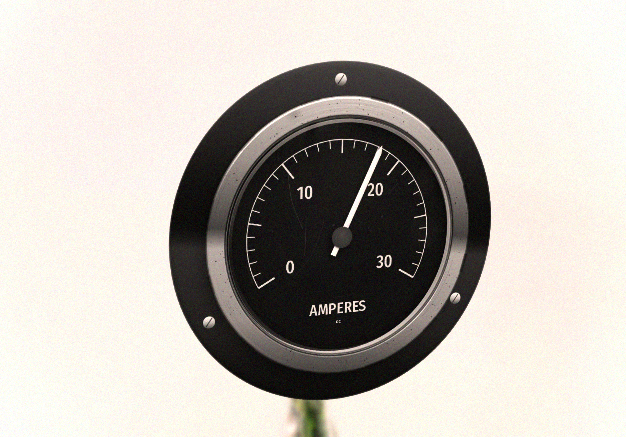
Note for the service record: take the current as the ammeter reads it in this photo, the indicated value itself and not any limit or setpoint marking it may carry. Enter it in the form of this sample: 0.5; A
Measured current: 18; A
